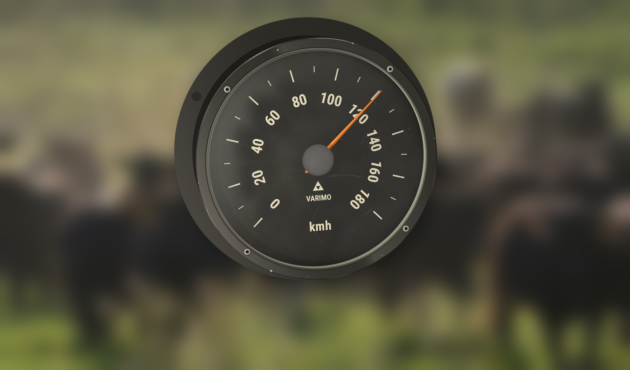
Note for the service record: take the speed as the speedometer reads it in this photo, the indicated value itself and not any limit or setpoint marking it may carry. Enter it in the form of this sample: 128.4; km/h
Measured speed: 120; km/h
